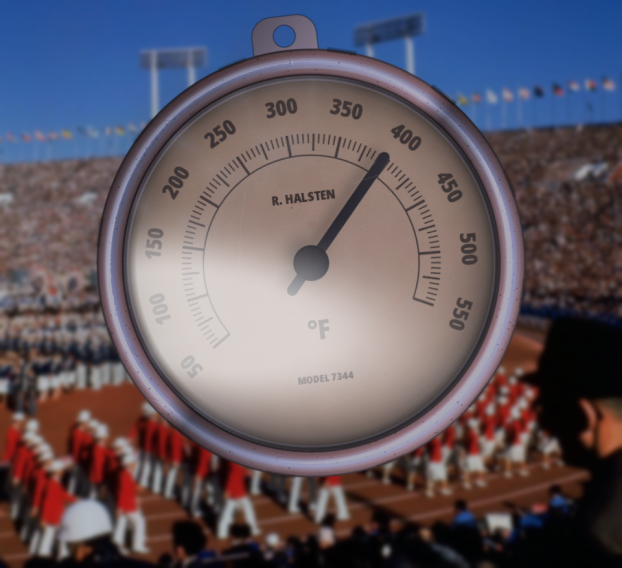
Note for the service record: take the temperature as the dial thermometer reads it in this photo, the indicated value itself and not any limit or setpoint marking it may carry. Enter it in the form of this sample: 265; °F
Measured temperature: 395; °F
